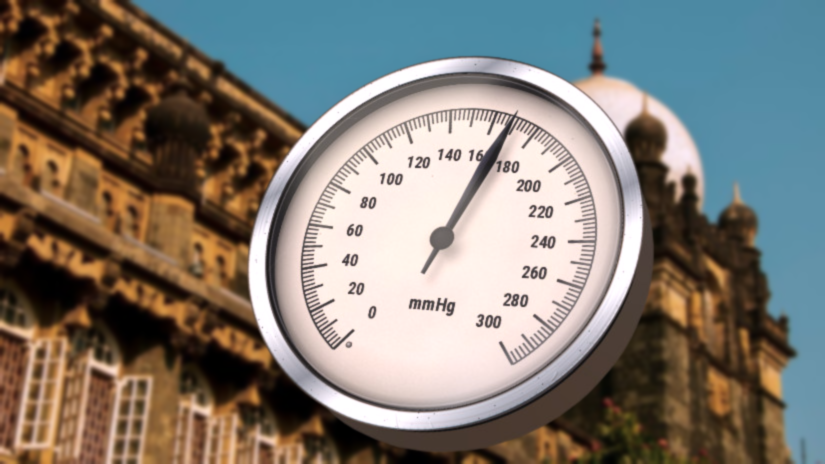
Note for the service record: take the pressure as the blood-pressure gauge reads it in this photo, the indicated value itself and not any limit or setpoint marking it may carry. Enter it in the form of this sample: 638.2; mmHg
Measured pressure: 170; mmHg
